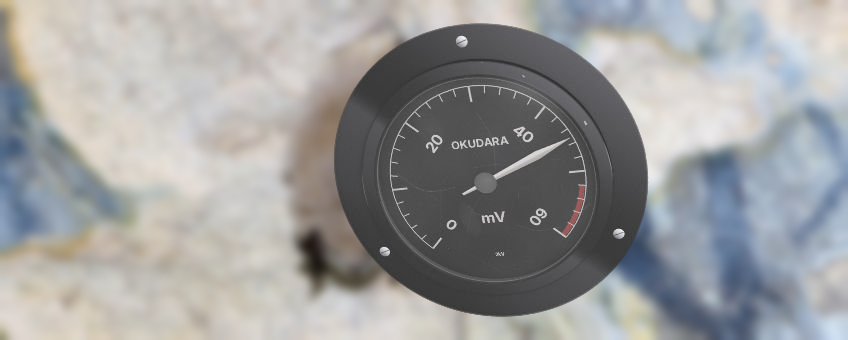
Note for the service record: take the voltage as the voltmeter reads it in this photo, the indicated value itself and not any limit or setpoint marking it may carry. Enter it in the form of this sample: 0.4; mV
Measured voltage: 45; mV
